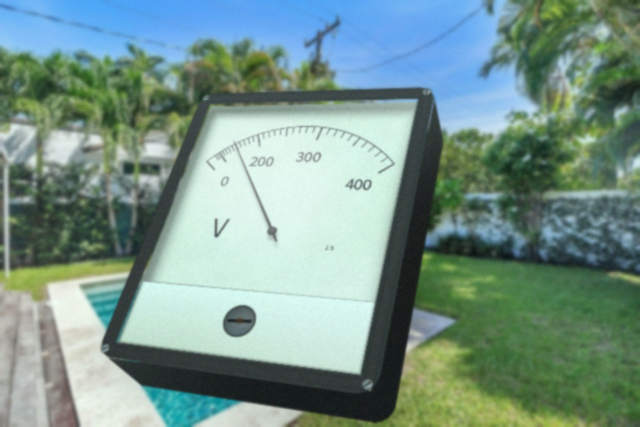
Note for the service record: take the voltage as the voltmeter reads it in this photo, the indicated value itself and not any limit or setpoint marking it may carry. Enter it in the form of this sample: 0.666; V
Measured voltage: 150; V
